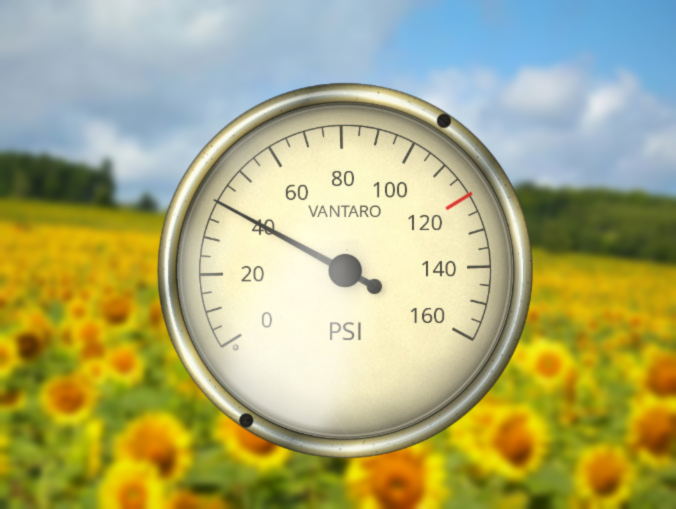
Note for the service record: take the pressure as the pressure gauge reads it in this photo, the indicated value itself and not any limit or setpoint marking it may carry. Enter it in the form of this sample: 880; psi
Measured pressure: 40; psi
